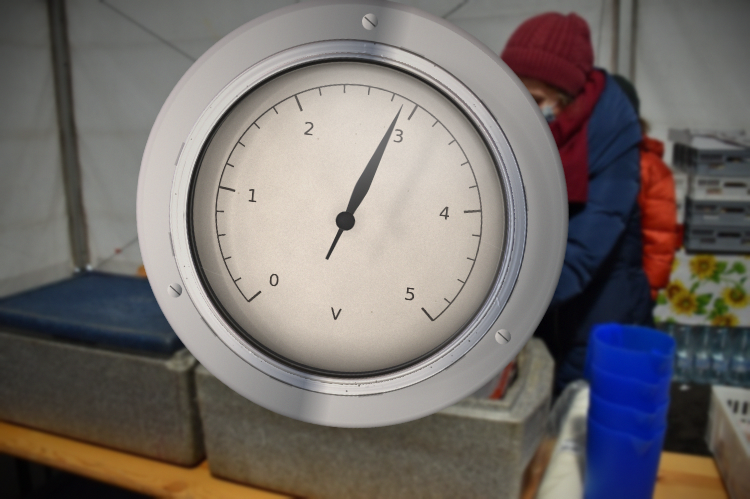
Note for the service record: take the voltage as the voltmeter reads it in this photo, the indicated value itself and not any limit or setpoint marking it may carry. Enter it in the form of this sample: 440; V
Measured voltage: 2.9; V
